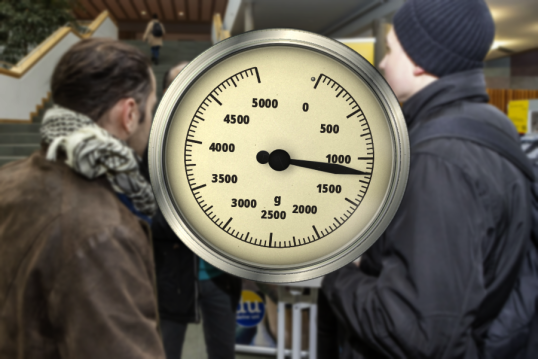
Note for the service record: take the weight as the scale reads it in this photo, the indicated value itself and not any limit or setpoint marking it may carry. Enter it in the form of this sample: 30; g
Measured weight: 1150; g
